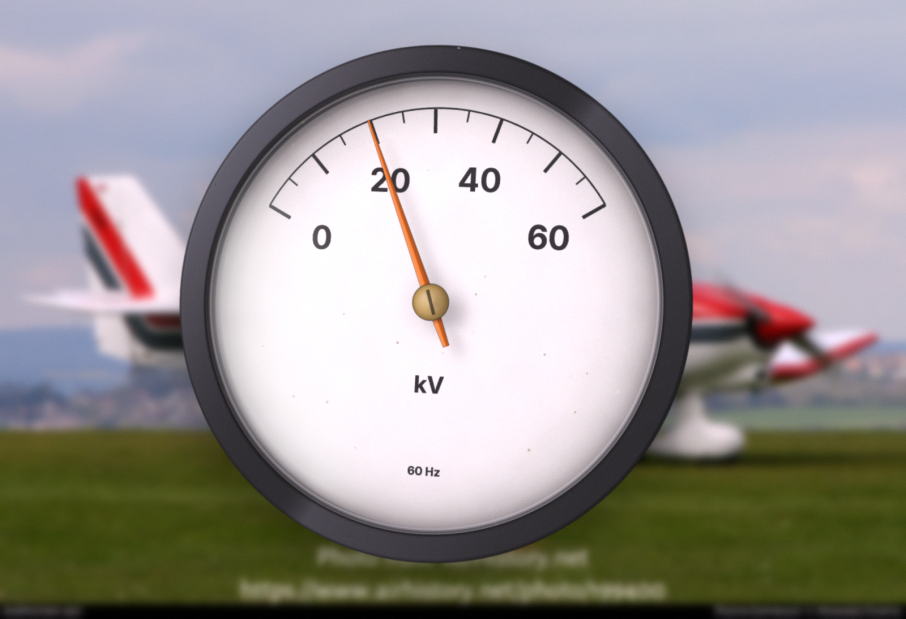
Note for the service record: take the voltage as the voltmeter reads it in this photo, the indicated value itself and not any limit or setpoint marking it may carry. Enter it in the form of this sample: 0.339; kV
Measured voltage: 20; kV
